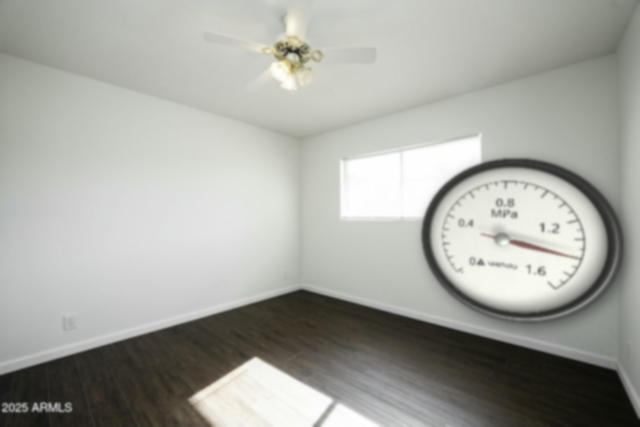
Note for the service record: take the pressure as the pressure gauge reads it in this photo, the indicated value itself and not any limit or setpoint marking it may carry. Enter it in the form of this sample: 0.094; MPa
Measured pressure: 1.4; MPa
